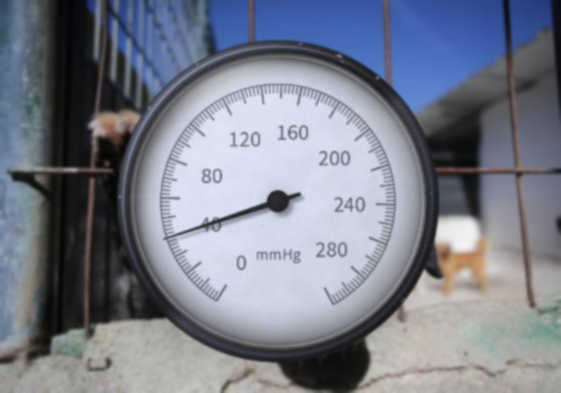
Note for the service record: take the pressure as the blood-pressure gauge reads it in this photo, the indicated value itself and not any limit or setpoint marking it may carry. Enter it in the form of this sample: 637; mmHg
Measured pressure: 40; mmHg
